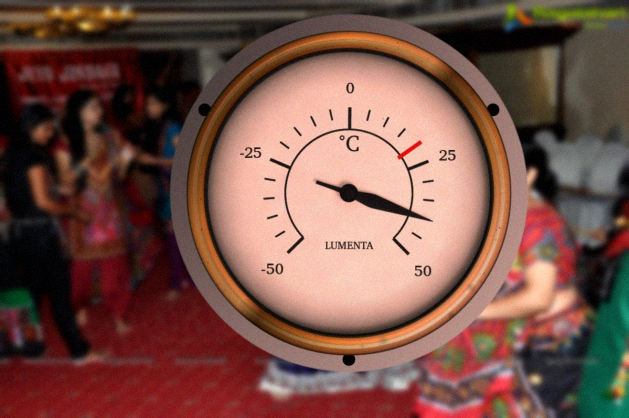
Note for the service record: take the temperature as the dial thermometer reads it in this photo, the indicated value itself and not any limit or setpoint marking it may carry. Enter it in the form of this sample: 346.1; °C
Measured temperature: 40; °C
